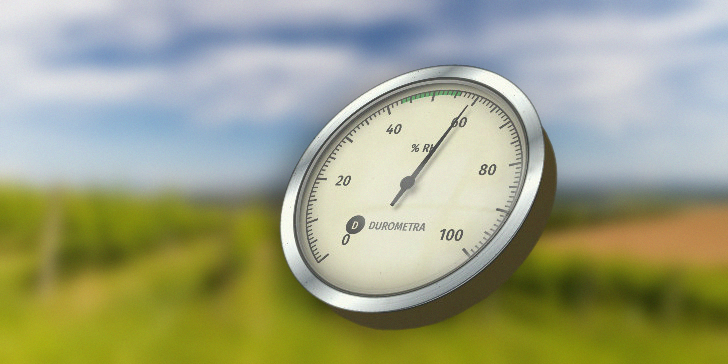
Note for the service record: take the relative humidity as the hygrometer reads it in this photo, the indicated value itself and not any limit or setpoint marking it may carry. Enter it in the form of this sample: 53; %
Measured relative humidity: 60; %
